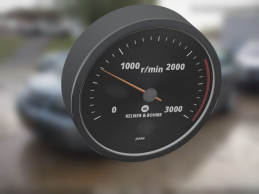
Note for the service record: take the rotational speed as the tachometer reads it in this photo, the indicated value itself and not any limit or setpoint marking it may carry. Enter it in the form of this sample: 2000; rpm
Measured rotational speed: 700; rpm
